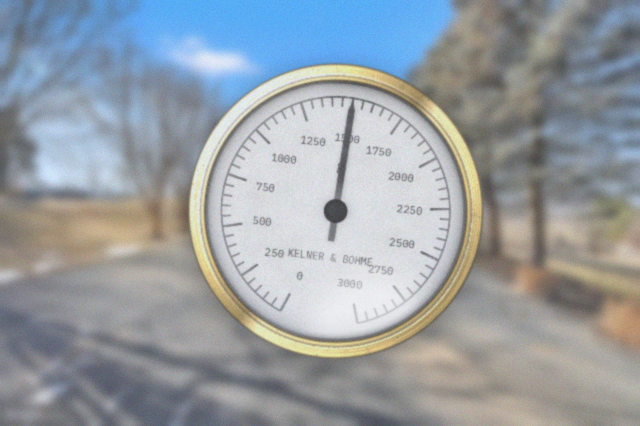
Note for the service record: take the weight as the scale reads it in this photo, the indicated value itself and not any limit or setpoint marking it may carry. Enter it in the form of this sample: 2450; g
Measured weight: 1500; g
